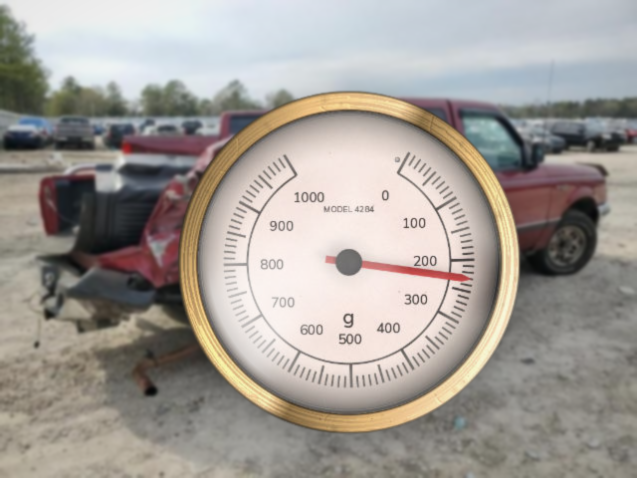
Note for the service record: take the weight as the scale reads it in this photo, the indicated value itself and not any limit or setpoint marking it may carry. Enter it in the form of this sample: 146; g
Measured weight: 230; g
